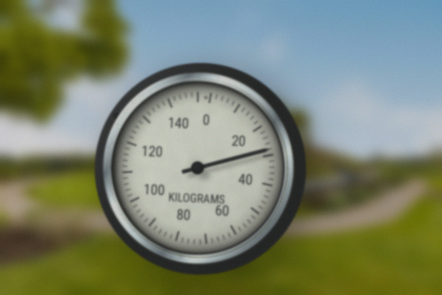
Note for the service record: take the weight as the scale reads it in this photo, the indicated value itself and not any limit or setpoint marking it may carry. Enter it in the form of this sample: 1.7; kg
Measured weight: 28; kg
